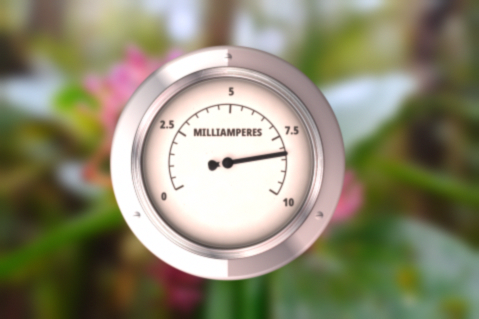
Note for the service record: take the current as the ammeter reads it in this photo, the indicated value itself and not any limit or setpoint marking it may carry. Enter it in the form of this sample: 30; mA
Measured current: 8.25; mA
